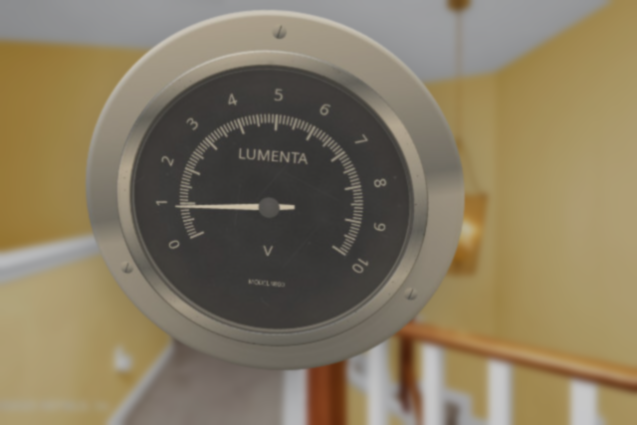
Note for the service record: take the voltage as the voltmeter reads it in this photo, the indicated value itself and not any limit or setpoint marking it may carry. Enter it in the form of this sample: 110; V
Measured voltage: 1; V
